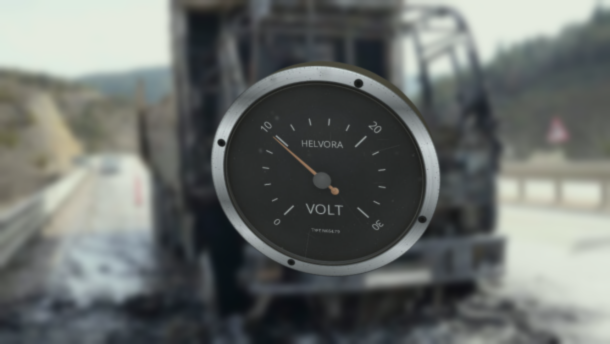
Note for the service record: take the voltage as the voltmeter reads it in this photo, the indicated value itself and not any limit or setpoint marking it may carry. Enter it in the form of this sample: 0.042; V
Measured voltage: 10; V
